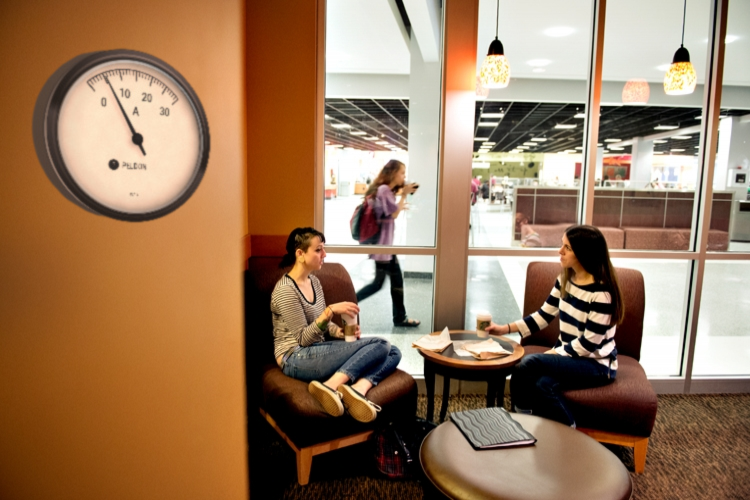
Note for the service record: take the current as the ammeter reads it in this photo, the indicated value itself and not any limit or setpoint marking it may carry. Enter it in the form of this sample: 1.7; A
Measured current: 5; A
